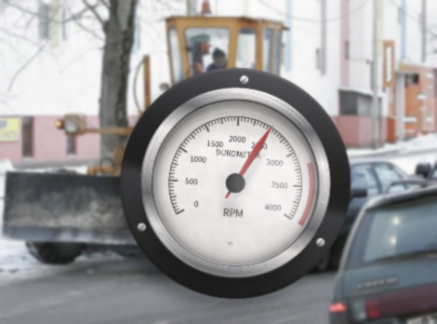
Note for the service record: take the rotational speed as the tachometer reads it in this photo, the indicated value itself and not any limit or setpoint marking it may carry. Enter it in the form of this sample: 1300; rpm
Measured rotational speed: 2500; rpm
